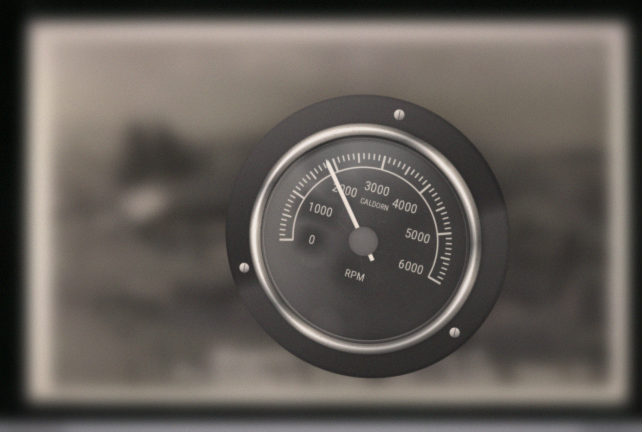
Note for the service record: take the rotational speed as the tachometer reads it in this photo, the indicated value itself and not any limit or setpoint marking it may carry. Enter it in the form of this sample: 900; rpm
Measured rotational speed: 1900; rpm
